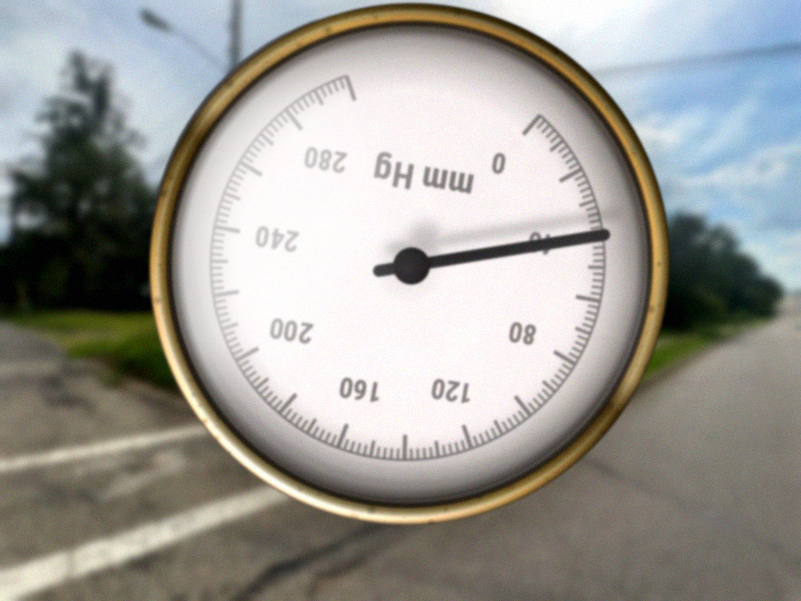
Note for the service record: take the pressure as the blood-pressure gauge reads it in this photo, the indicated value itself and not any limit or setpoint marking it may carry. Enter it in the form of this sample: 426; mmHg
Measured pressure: 40; mmHg
